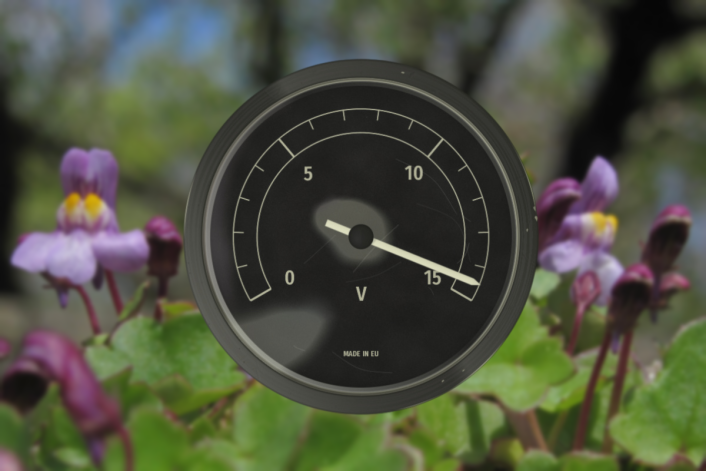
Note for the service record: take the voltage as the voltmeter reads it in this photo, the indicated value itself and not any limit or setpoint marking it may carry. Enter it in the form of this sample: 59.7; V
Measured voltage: 14.5; V
